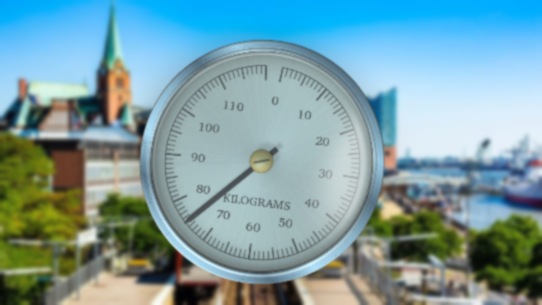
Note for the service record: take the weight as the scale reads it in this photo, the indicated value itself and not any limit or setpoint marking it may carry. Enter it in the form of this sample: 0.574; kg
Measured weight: 75; kg
